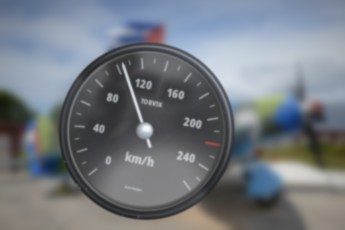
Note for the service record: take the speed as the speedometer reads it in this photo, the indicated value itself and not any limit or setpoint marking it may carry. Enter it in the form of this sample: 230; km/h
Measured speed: 105; km/h
